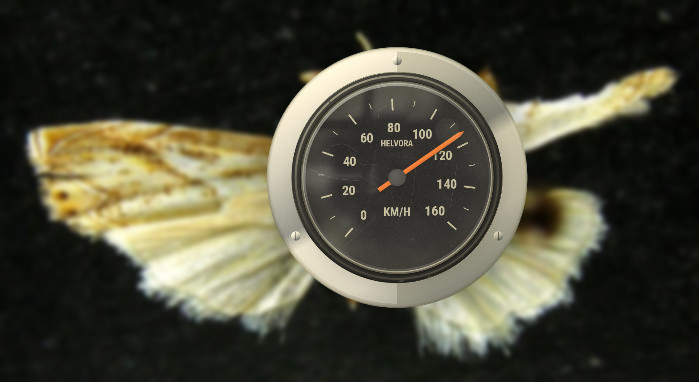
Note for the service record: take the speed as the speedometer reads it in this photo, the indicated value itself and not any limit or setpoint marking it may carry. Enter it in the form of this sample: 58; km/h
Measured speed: 115; km/h
